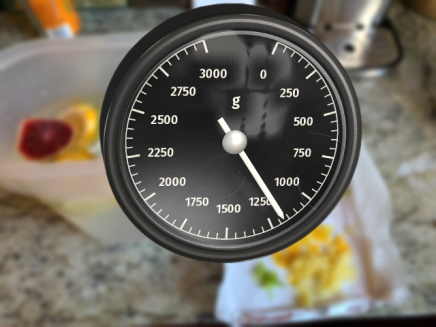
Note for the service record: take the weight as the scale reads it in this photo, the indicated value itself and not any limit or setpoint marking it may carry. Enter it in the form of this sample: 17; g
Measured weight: 1175; g
